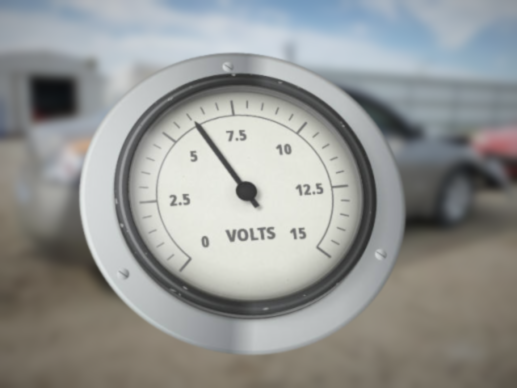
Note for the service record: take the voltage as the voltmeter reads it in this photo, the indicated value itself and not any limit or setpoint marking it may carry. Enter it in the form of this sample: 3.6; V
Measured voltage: 6; V
